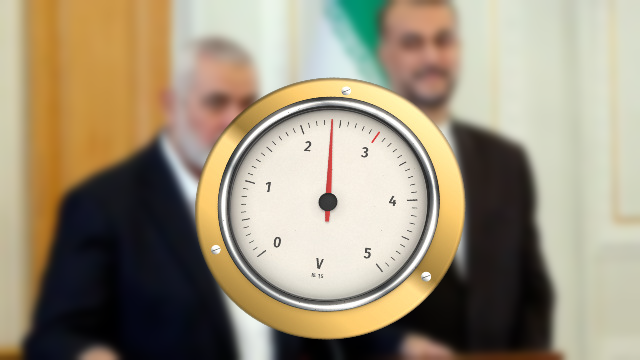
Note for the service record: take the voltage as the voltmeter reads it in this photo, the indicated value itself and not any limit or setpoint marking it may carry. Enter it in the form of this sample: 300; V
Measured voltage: 2.4; V
